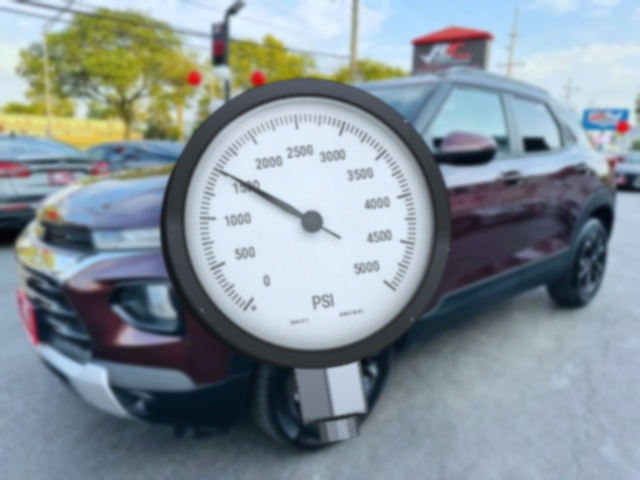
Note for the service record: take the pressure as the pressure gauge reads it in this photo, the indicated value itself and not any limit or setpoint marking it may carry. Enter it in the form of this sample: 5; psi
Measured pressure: 1500; psi
